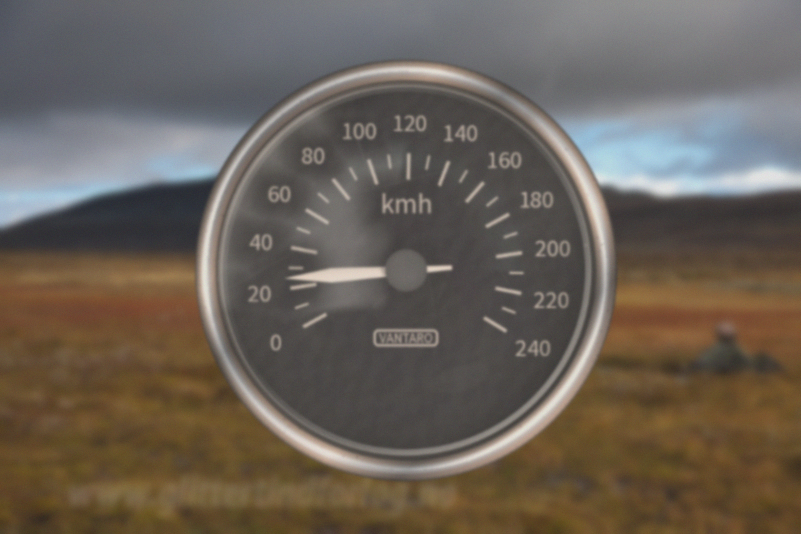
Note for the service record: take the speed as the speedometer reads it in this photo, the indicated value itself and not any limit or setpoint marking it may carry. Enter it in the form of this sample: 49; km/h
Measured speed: 25; km/h
